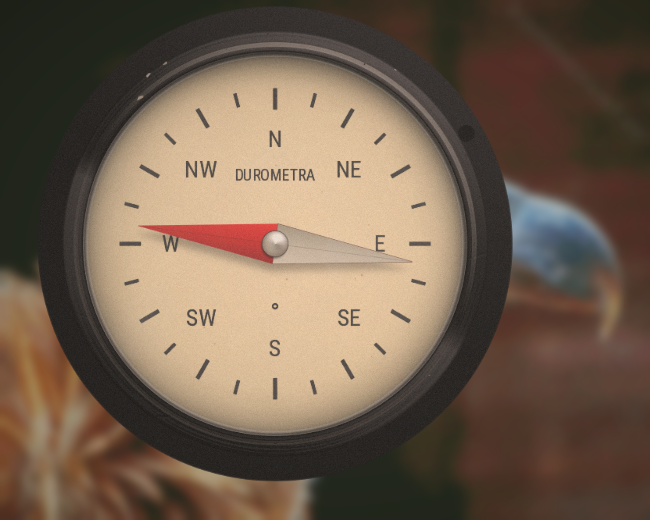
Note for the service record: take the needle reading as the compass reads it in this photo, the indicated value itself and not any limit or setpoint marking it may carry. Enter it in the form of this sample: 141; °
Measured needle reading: 277.5; °
